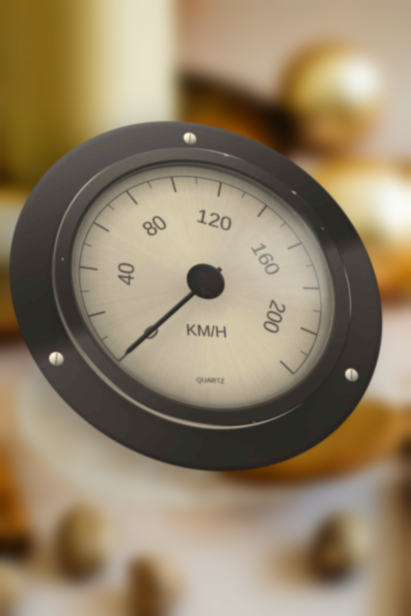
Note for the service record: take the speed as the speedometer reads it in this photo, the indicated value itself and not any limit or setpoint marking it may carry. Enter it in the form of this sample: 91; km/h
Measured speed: 0; km/h
